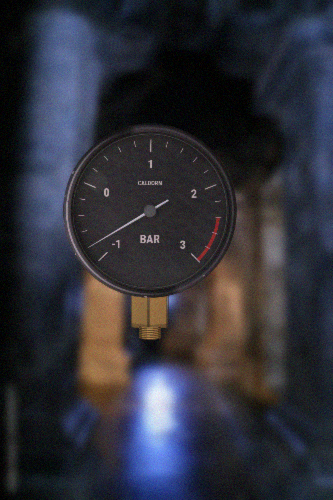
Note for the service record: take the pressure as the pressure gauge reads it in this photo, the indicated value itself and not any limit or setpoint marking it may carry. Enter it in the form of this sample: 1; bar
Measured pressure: -0.8; bar
